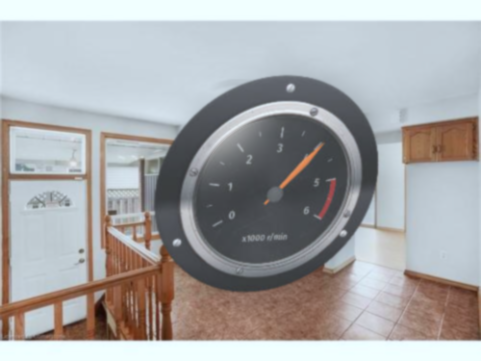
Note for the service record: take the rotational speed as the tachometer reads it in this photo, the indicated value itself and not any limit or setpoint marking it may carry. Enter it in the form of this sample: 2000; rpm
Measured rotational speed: 4000; rpm
